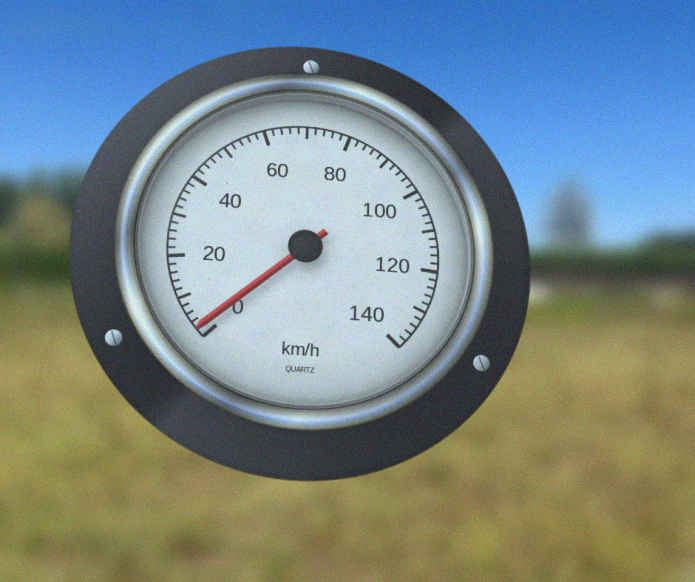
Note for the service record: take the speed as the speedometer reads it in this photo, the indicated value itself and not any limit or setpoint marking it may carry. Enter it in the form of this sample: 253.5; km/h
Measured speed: 2; km/h
